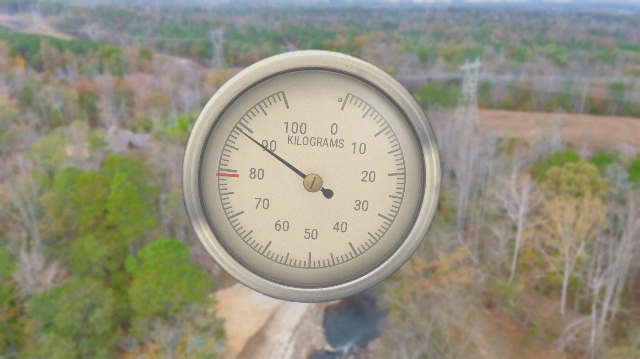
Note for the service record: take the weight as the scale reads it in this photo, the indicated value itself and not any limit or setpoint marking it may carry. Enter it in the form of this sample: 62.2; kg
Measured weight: 89; kg
